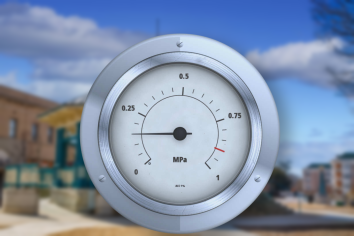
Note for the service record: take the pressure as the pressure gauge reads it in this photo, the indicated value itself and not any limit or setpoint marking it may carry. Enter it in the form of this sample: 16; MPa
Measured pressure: 0.15; MPa
